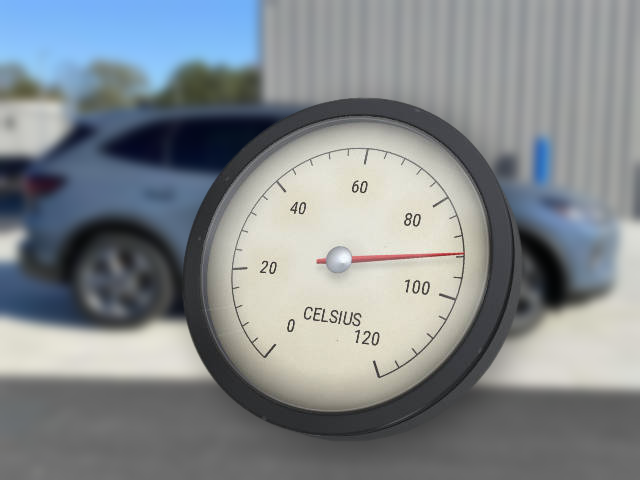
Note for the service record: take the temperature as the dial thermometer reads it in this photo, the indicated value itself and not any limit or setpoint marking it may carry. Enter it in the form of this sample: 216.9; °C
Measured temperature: 92; °C
